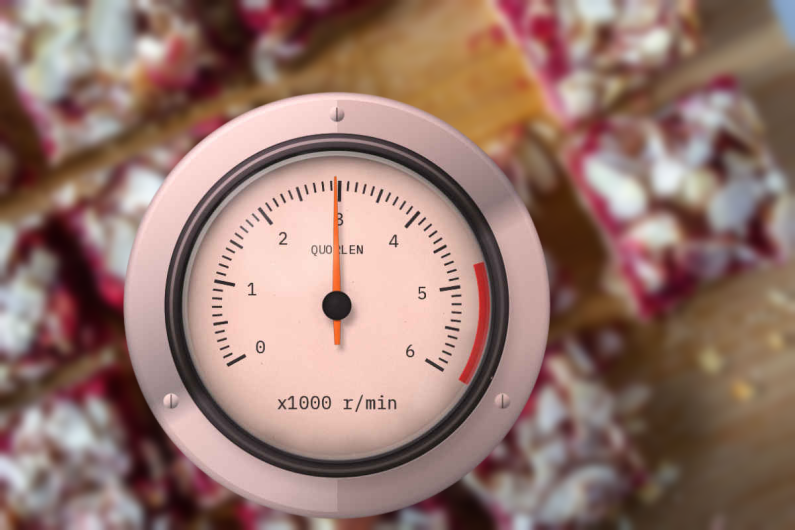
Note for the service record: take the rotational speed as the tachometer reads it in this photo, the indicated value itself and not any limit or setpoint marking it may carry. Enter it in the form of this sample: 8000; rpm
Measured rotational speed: 2950; rpm
